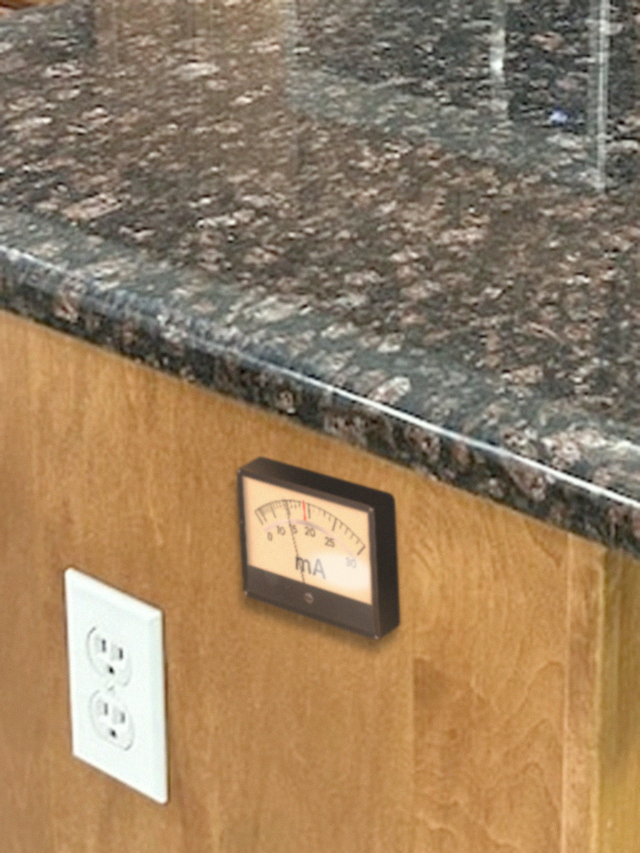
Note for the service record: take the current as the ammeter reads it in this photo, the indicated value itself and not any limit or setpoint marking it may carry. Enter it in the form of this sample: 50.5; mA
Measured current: 15; mA
